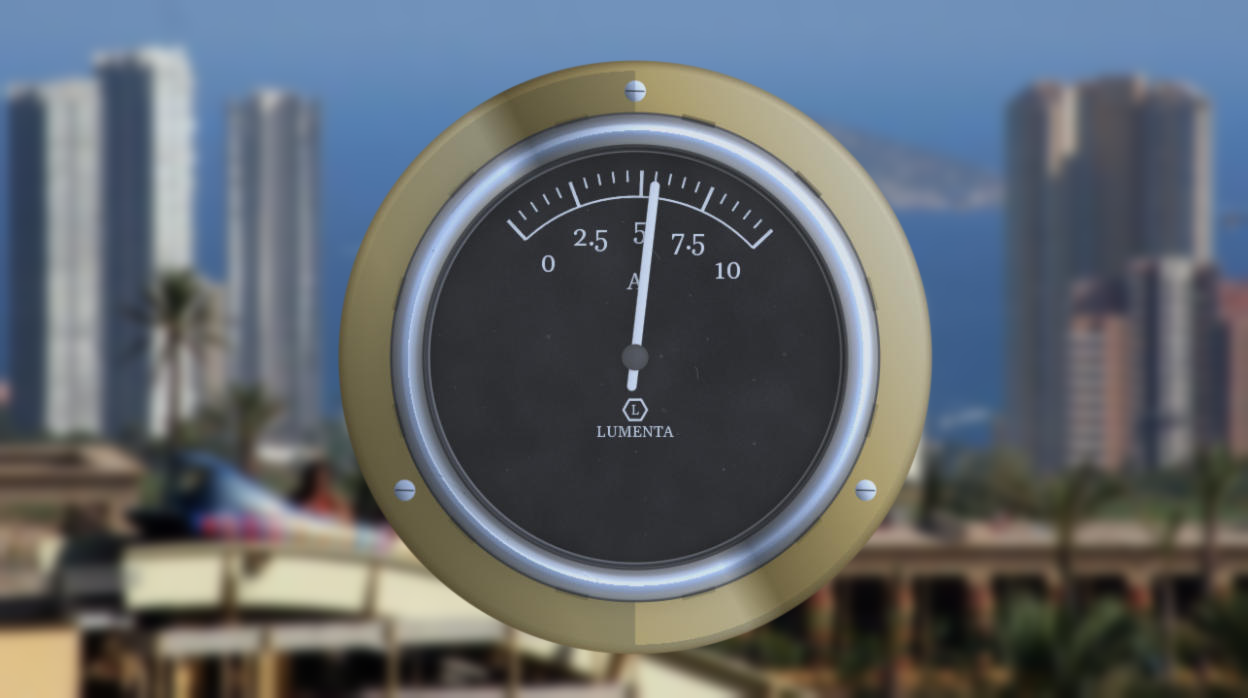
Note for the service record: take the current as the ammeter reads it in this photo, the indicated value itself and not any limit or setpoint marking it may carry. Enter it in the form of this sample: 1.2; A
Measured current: 5.5; A
